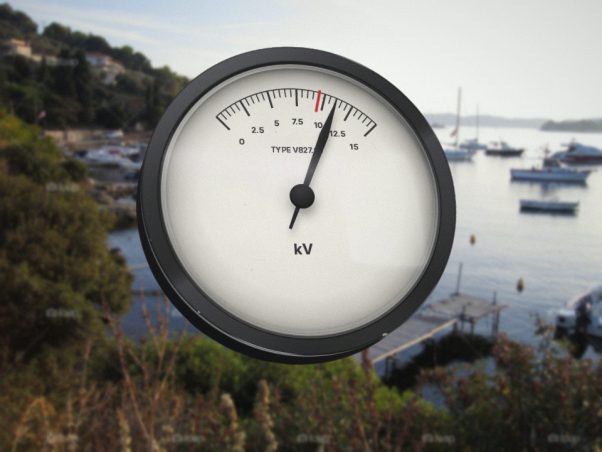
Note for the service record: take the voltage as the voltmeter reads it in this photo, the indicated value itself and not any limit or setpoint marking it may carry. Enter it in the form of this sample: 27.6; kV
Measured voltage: 11; kV
